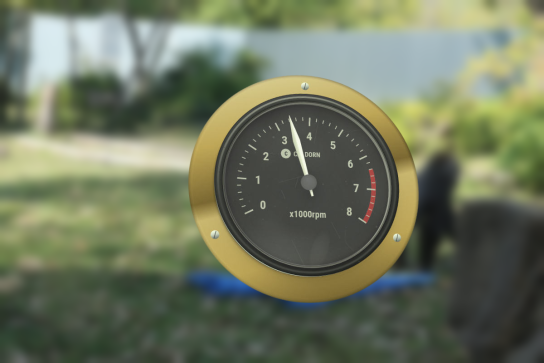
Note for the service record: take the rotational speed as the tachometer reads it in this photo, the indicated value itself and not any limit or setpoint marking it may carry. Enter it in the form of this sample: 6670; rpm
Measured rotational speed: 3400; rpm
